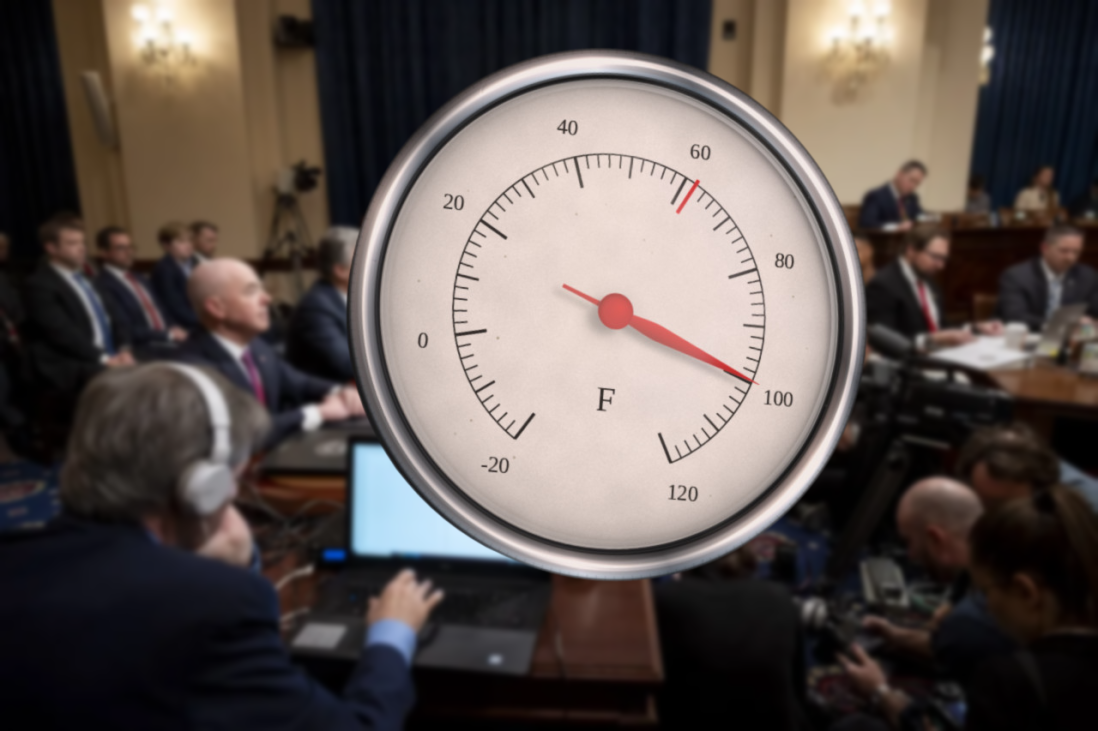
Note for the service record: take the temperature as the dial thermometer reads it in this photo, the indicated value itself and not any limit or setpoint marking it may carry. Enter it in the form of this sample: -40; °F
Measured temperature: 100; °F
